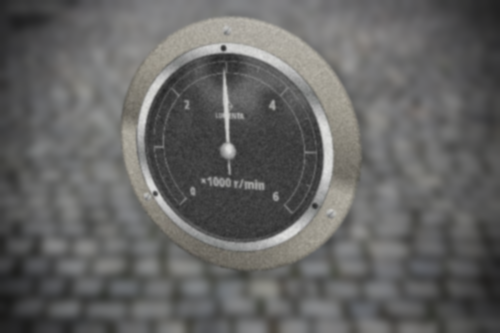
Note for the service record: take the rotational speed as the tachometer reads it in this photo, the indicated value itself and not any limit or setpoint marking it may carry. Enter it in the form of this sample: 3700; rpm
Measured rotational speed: 3000; rpm
